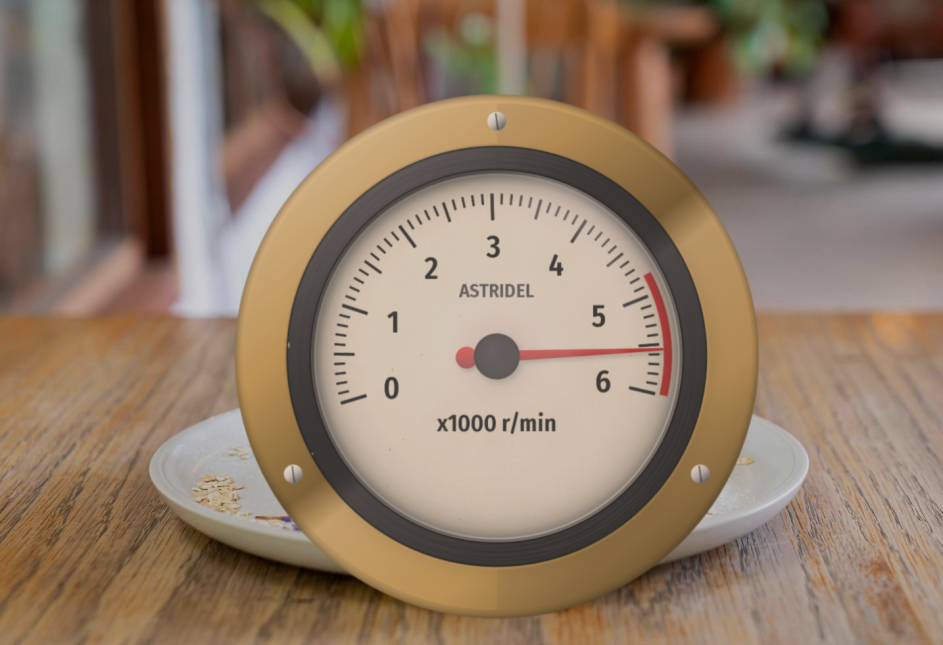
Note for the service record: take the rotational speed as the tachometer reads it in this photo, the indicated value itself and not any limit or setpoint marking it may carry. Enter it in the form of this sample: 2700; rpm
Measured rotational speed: 5550; rpm
